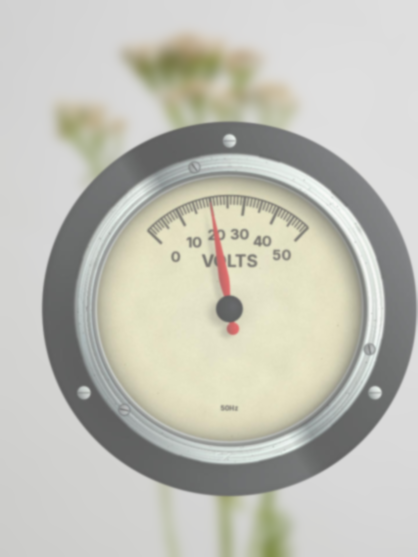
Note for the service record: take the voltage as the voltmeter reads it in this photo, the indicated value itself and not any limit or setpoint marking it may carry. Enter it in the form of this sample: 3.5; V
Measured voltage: 20; V
